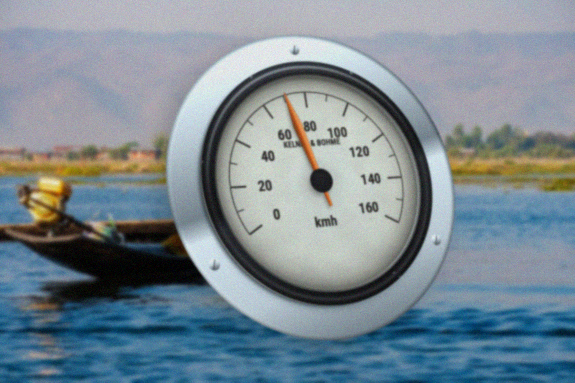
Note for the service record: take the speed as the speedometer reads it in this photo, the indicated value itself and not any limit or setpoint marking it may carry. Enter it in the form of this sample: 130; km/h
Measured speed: 70; km/h
